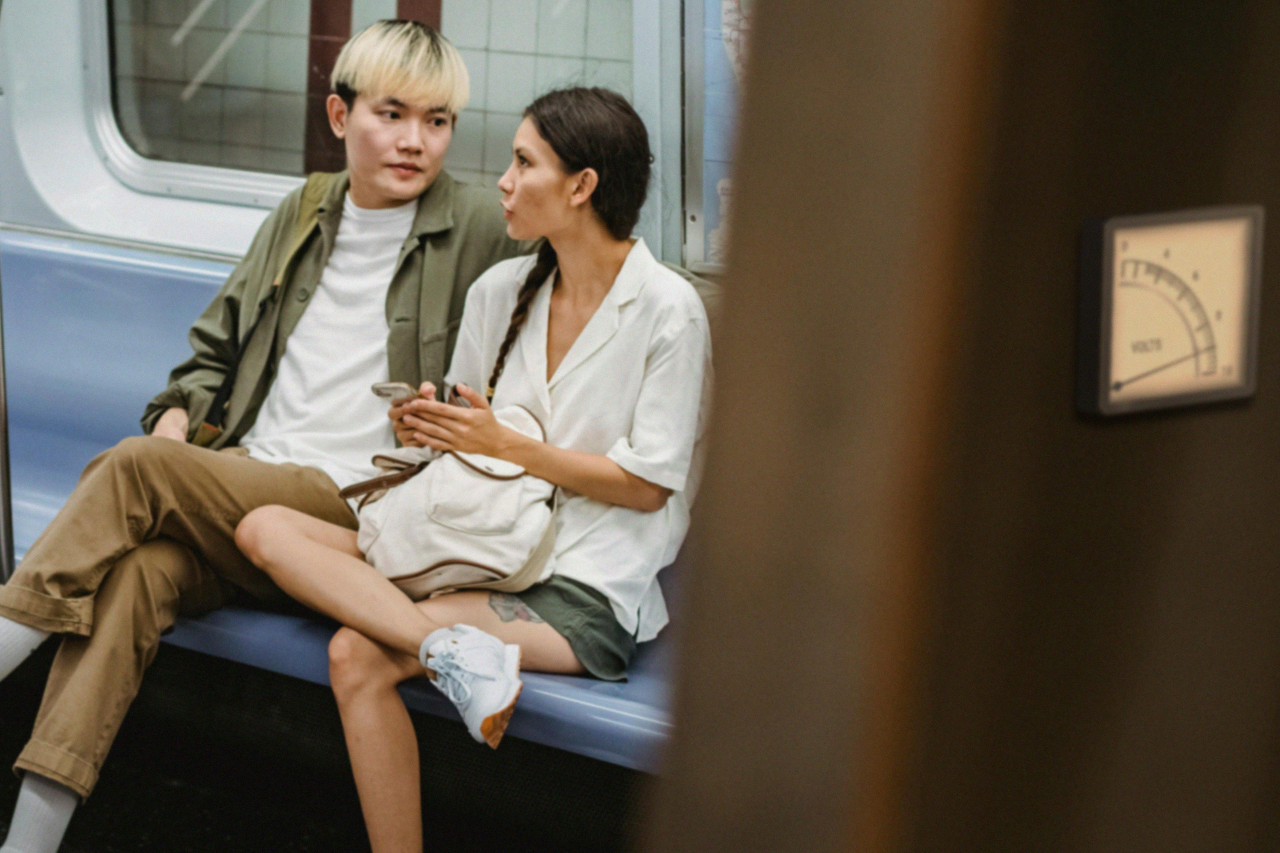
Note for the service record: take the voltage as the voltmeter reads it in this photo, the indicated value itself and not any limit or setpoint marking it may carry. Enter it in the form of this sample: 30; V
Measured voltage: 9; V
